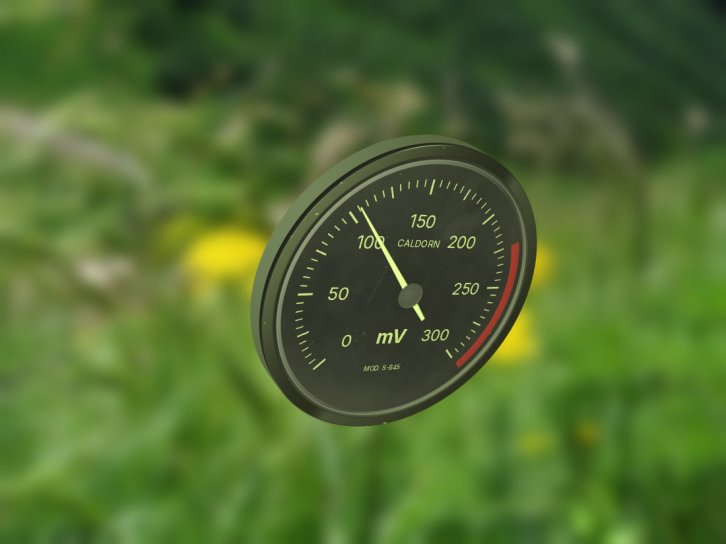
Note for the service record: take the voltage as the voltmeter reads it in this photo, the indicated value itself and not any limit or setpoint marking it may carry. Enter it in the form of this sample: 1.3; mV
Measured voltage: 105; mV
